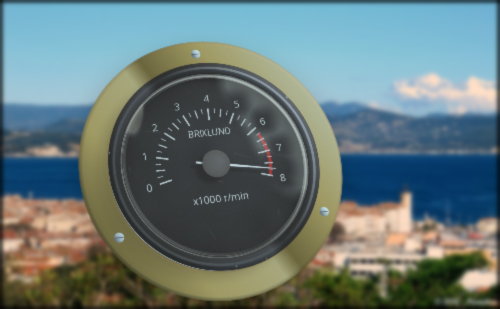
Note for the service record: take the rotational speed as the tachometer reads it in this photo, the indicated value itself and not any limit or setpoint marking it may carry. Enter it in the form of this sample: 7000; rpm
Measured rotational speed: 7750; rpm
